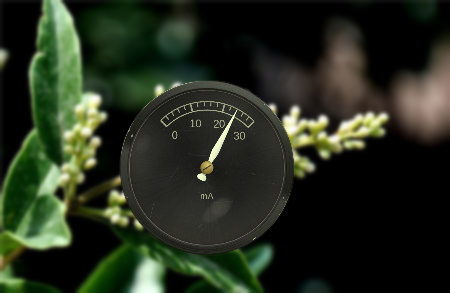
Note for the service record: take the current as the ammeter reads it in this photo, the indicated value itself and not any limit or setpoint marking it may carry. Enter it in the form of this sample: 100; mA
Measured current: 24; mA
